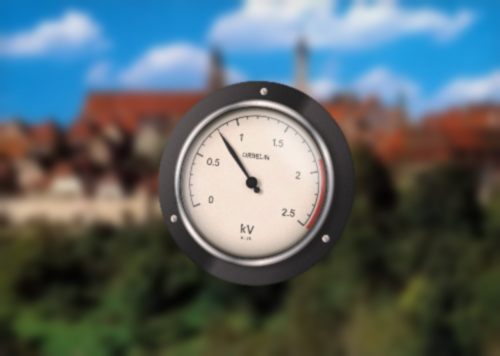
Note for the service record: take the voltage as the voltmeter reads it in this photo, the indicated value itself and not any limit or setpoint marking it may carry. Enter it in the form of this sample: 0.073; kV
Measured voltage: 0.8; kV
